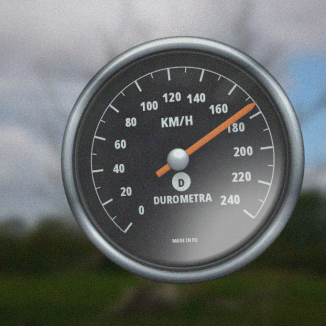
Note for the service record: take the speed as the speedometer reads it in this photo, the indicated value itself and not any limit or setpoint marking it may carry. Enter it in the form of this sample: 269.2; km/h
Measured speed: 175; km/h
